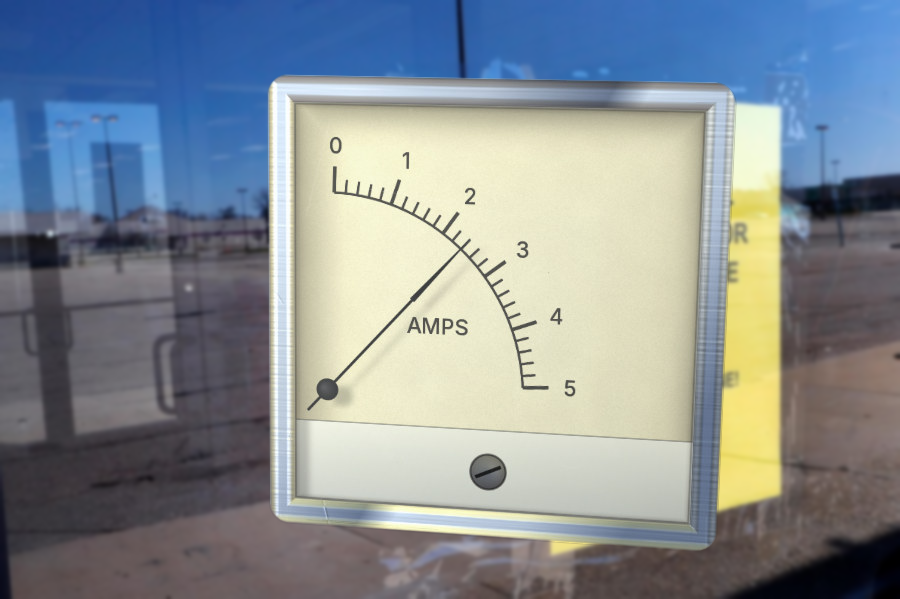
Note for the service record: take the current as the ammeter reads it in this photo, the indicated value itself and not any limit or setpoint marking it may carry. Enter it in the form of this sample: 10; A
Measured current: 2.4; A
